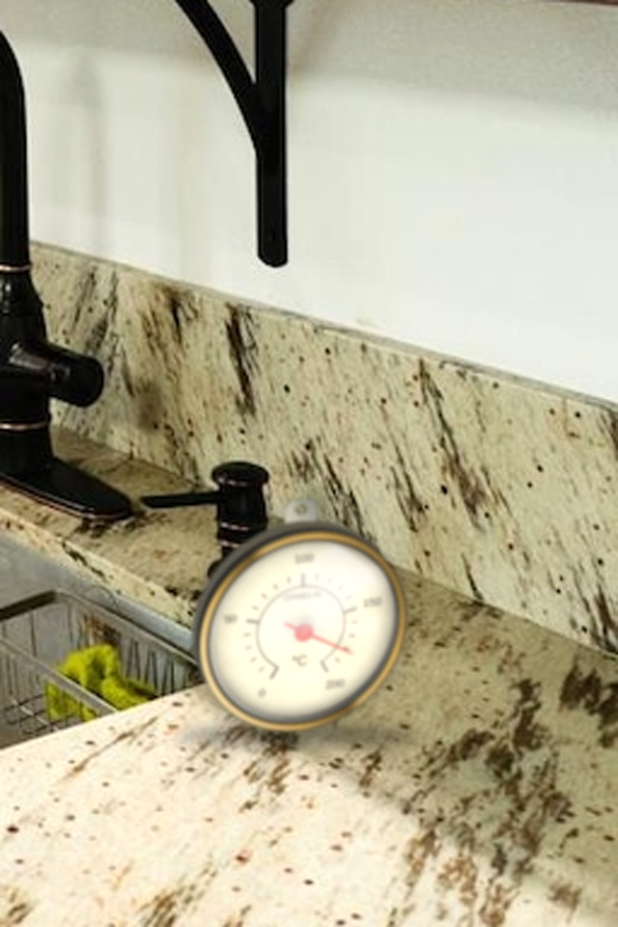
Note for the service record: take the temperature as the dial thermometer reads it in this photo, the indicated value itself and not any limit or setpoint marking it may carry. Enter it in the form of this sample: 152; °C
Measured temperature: 180; °C
